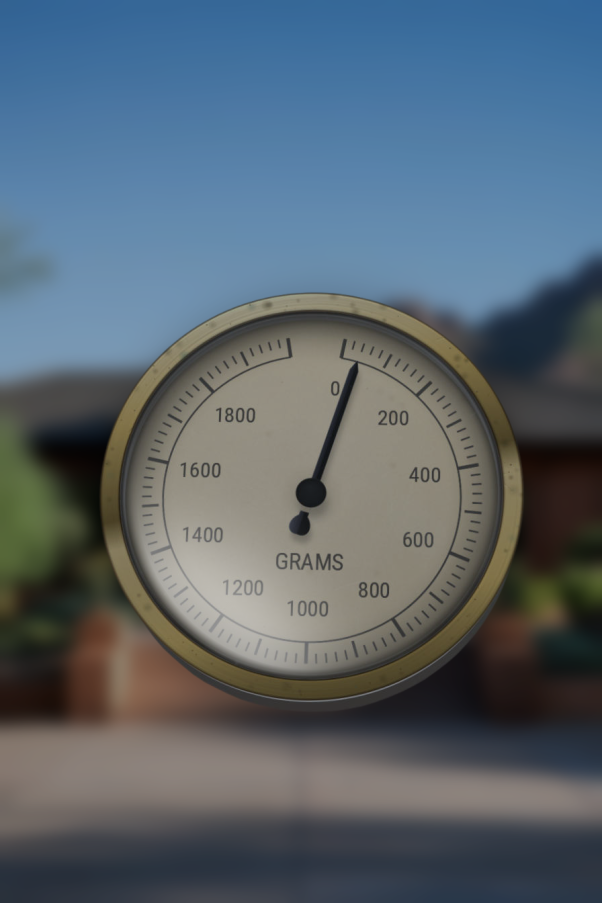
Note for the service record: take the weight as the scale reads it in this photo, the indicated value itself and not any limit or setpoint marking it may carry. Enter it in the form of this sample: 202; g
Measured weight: 40; g
